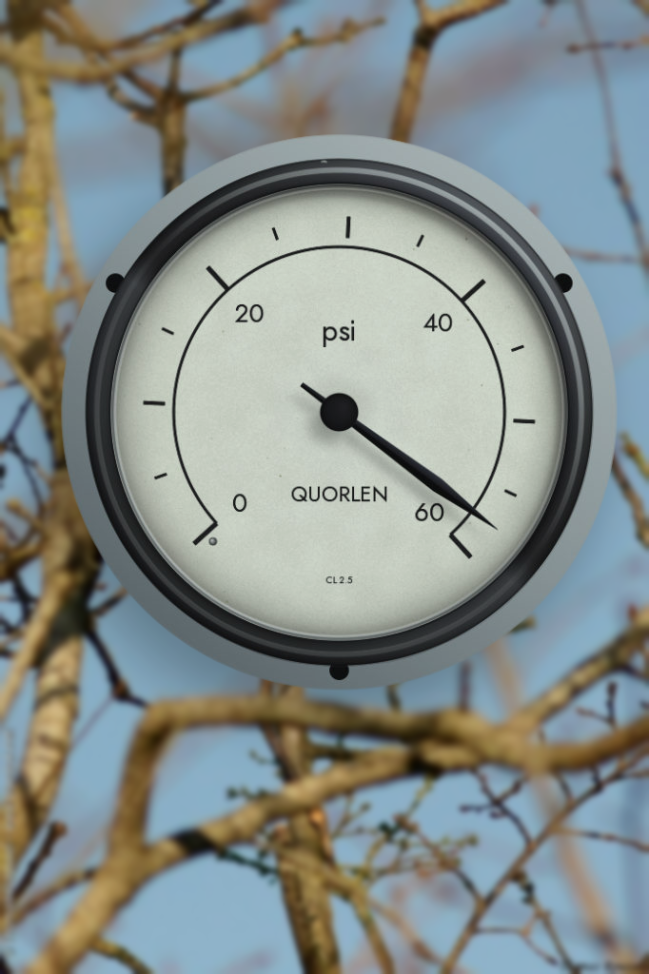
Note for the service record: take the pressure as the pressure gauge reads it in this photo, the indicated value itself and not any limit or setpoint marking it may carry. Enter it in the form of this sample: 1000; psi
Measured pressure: 57.5; psi
